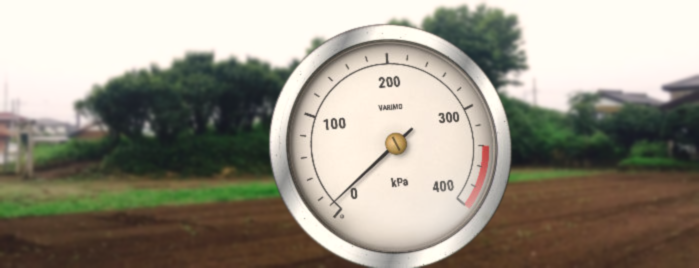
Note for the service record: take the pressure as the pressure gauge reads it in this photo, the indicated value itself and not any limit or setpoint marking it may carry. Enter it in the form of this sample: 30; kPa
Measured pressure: 10; kPa
